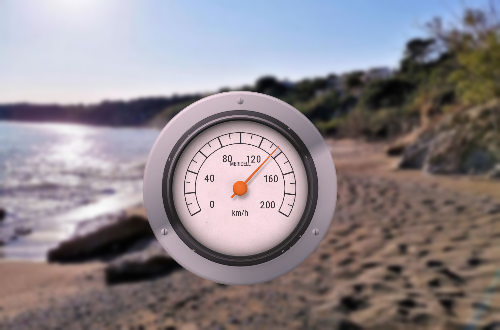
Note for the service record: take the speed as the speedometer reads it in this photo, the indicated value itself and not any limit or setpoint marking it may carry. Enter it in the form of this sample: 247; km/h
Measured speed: 135; km/h
